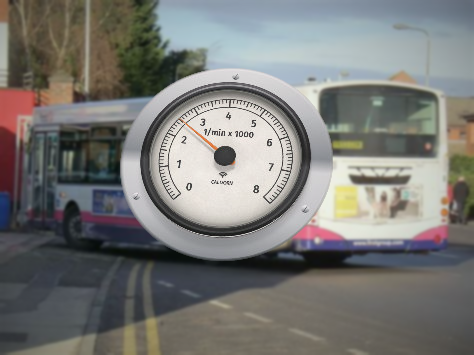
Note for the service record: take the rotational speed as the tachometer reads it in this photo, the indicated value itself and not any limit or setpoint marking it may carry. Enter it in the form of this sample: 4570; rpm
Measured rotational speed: 2500; rpm
